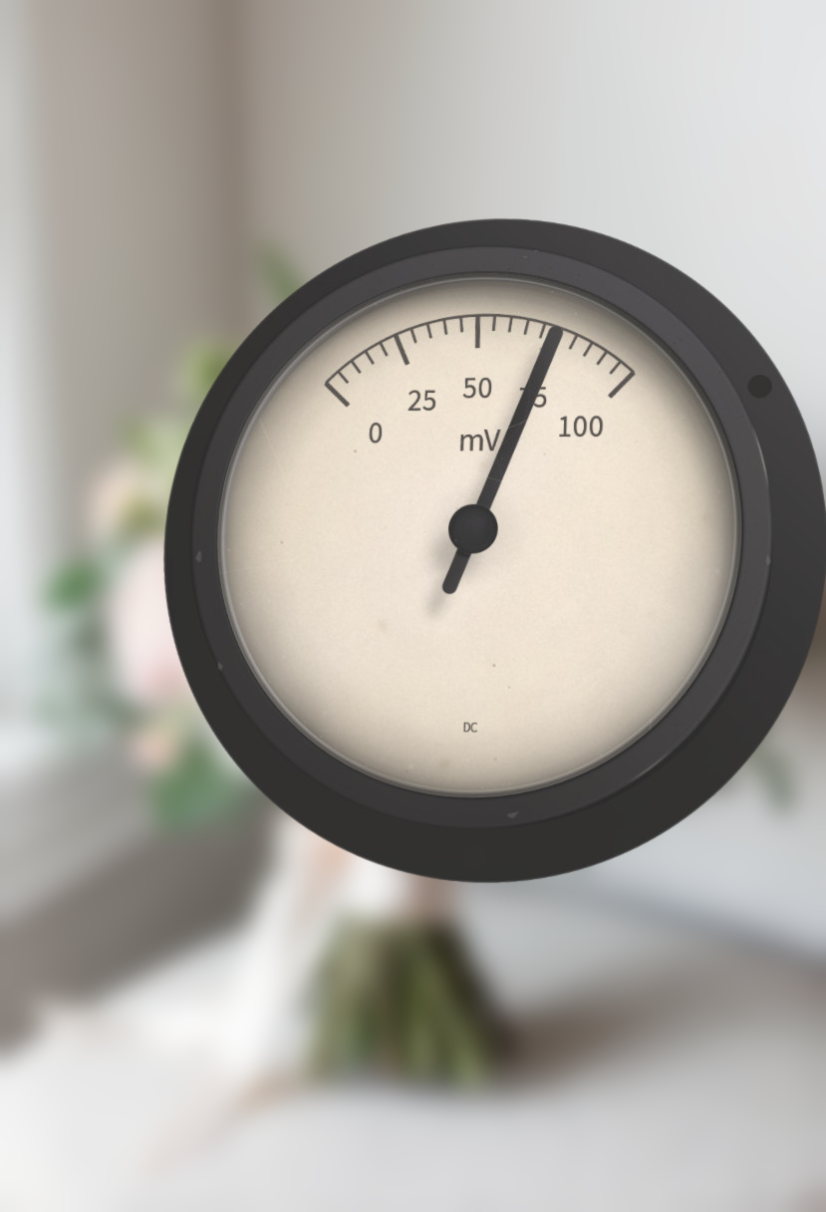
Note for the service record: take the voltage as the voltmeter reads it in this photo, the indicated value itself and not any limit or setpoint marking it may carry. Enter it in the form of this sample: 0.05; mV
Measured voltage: 75; mV
